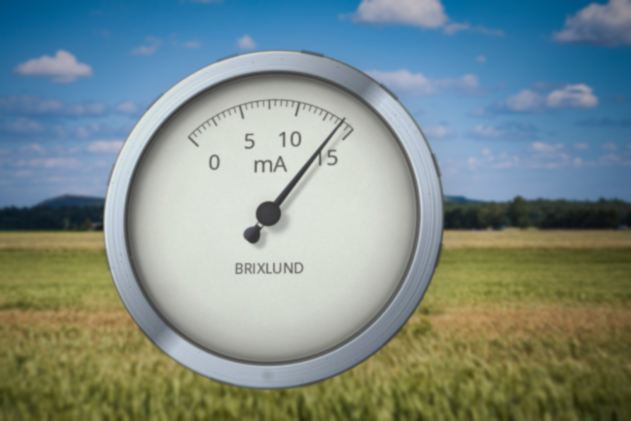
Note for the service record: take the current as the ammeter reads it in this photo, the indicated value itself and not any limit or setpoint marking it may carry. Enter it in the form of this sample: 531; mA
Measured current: 14; mA
